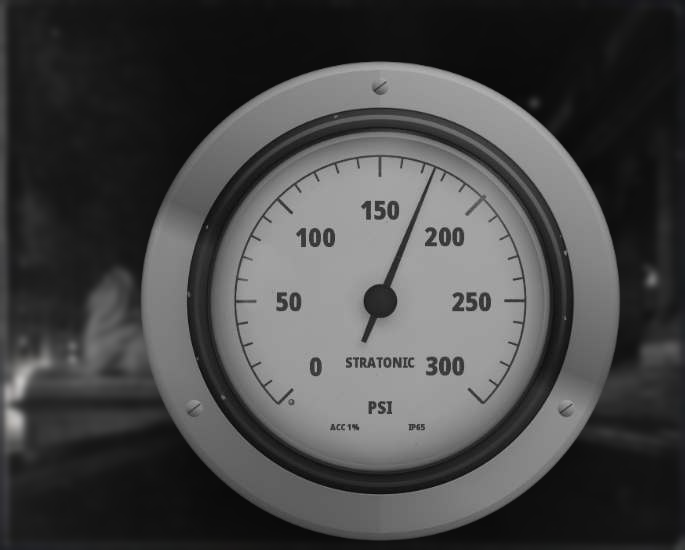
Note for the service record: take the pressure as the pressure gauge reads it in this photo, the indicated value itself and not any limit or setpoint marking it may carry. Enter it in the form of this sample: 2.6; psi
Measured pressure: 175; psi
